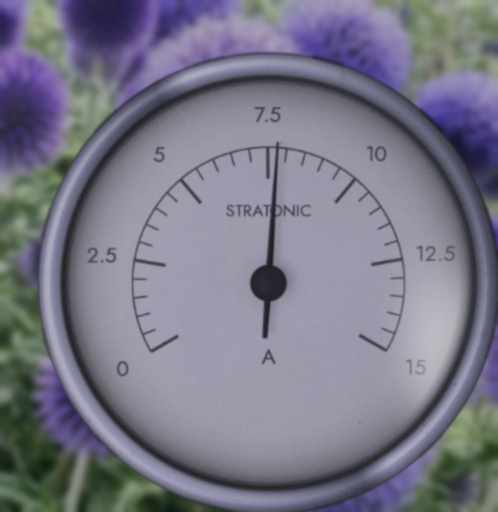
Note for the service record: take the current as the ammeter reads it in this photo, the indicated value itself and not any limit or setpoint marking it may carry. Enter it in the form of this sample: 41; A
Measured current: 7.75; A
